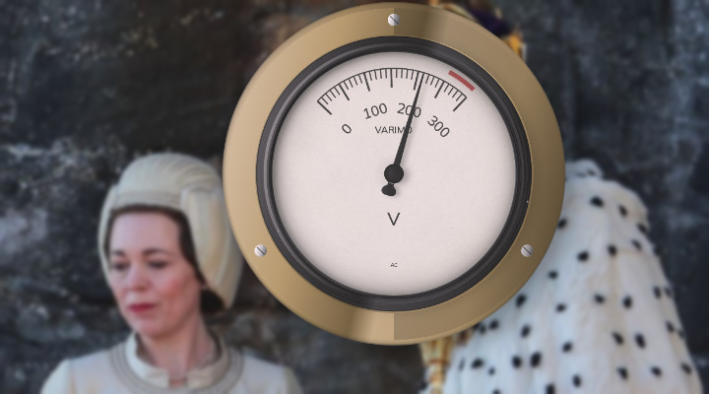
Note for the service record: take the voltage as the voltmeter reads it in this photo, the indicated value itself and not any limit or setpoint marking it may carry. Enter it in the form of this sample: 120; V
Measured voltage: 210; V
